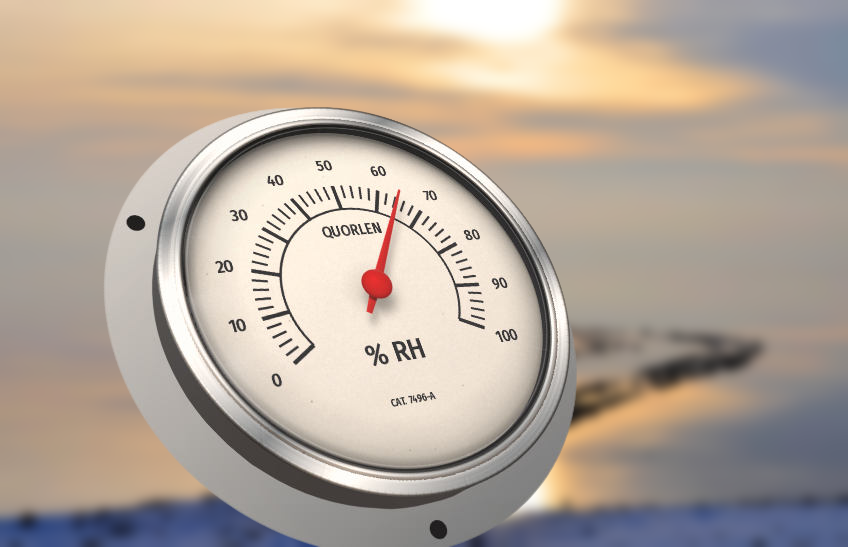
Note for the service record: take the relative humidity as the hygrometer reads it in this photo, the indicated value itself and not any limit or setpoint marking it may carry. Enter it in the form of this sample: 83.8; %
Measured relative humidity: 64; %
